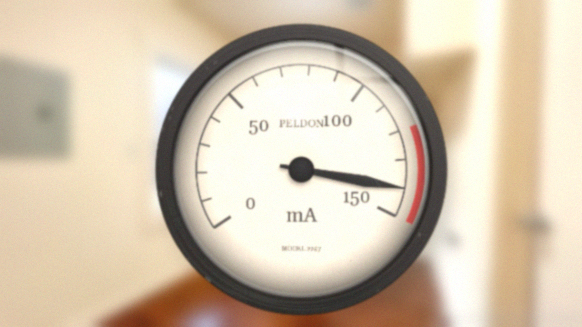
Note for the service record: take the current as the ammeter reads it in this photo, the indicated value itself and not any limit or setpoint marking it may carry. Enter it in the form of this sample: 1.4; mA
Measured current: 140; mA
